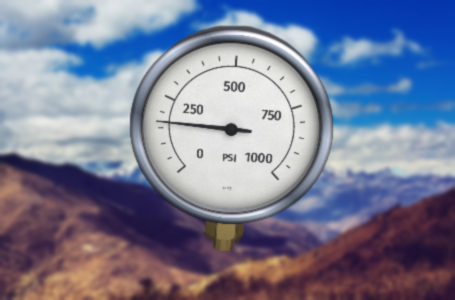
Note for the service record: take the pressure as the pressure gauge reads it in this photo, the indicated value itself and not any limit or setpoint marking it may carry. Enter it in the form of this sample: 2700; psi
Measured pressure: 175; psi
